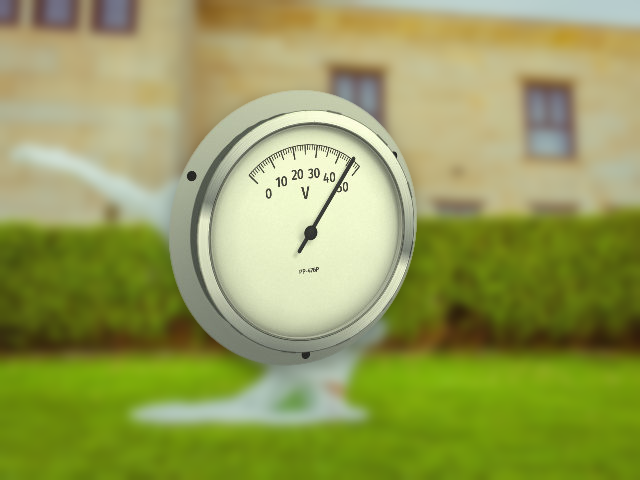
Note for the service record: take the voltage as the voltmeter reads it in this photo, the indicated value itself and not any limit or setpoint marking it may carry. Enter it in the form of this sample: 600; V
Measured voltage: 45; V
